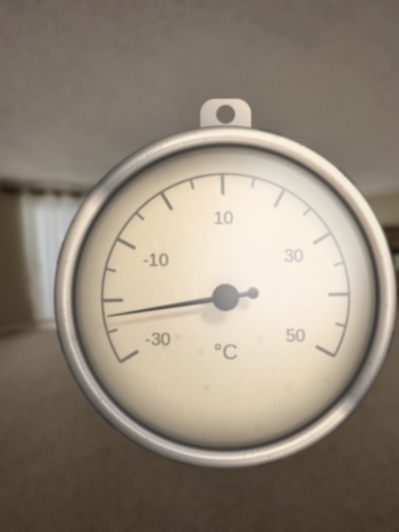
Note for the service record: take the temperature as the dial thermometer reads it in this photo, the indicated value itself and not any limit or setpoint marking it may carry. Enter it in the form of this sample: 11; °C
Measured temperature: -22.5; °C
